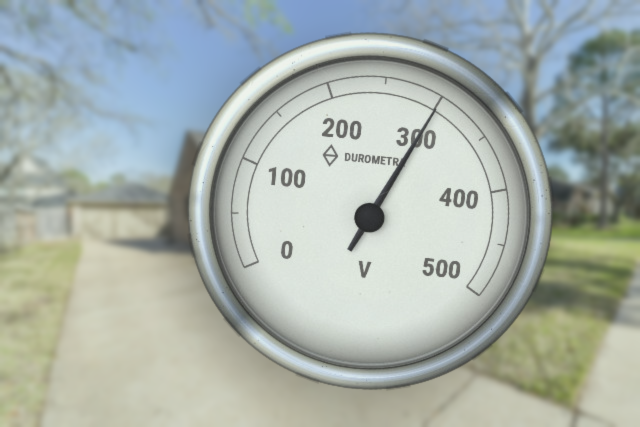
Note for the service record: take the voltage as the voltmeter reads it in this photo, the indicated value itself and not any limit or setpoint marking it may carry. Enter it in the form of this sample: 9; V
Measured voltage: 300; V
